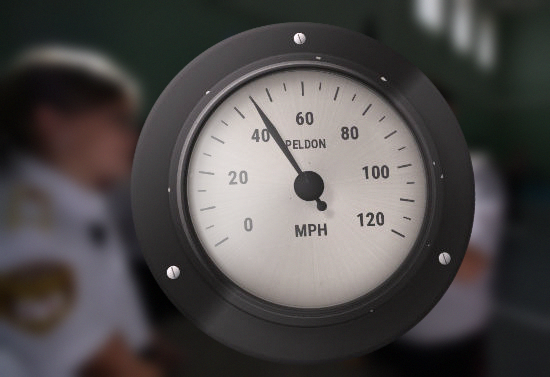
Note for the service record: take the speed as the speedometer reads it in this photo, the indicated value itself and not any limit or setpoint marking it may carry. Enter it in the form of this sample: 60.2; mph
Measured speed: 45; mph
